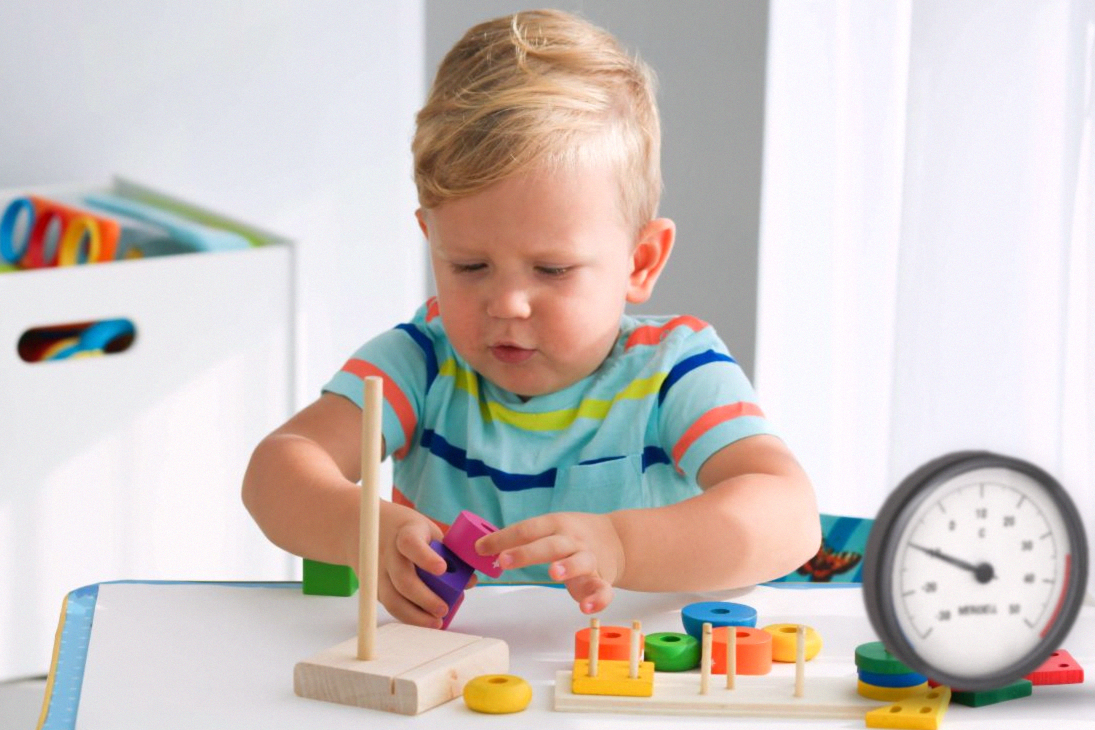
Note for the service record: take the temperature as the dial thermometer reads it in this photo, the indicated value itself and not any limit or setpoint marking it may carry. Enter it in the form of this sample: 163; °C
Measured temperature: -10; °C
